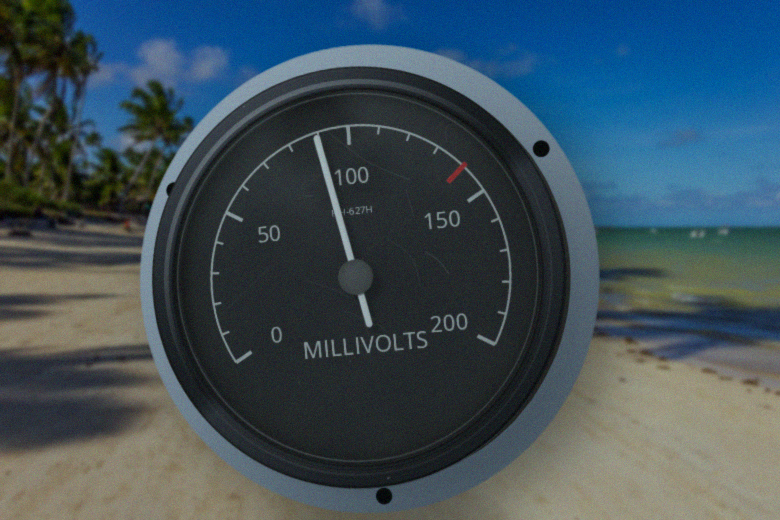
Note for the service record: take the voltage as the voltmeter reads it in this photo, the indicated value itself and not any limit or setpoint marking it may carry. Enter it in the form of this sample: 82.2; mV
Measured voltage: 90; mV
